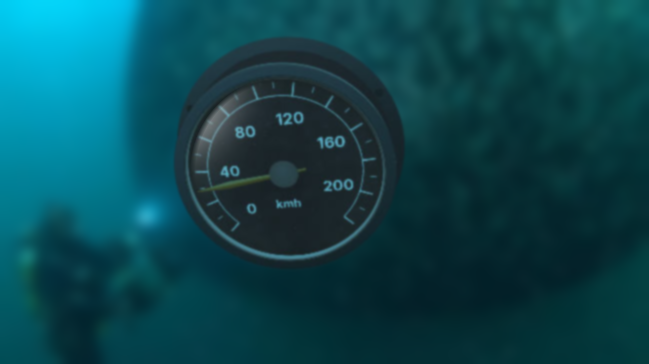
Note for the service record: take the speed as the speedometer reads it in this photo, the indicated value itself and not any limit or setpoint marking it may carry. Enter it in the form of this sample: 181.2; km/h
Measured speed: 30; km/h
